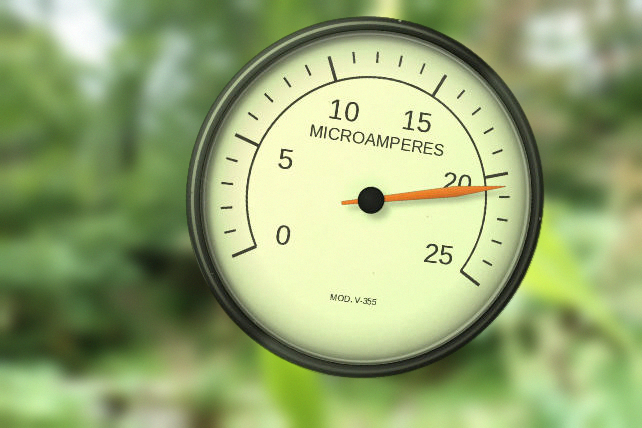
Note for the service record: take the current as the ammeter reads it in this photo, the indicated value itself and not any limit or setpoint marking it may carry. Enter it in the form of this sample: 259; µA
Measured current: 20.5; µA
